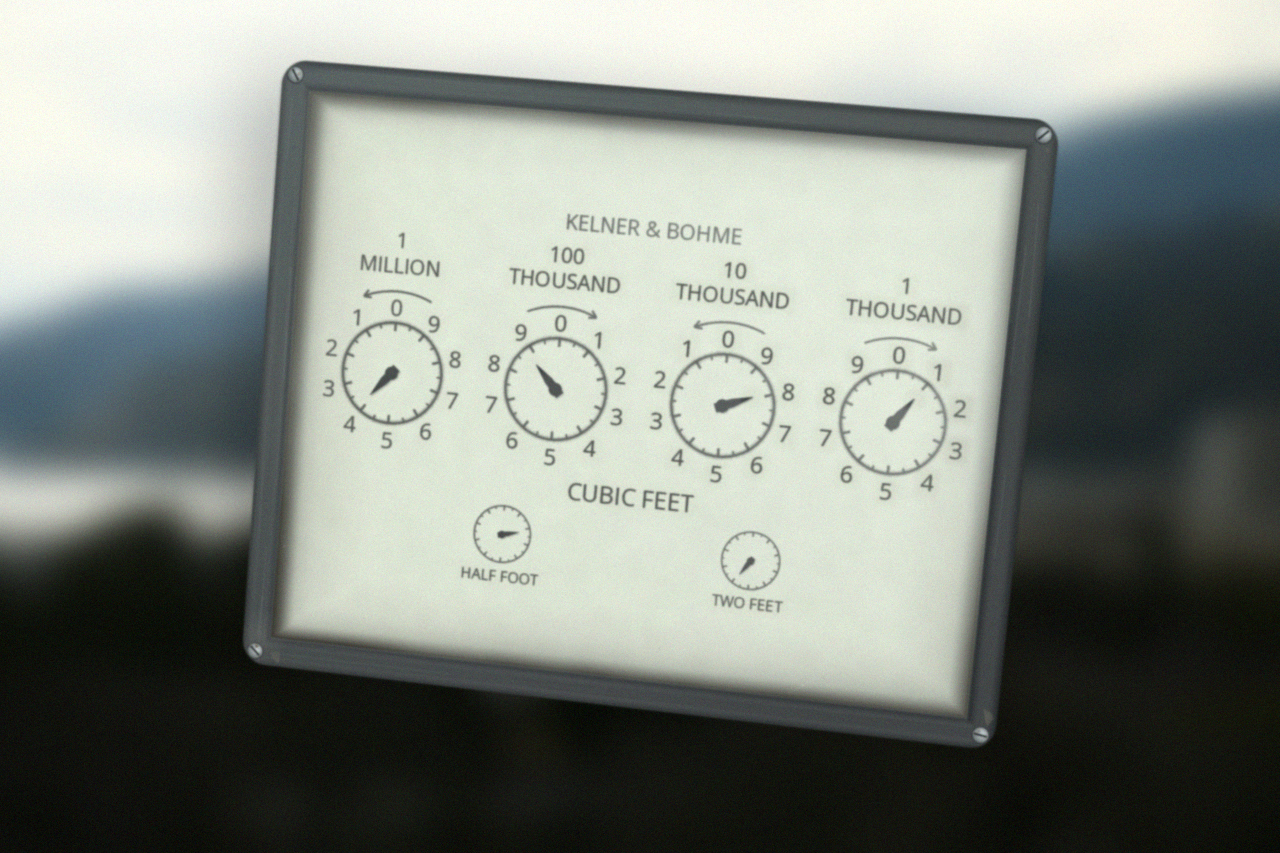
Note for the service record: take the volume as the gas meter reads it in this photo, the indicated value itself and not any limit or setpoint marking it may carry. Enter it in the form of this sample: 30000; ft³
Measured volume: 388100; ft³
